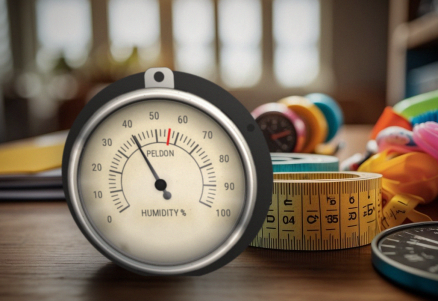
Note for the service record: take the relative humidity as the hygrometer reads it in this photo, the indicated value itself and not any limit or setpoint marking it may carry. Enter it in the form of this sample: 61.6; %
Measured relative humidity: 40; %
